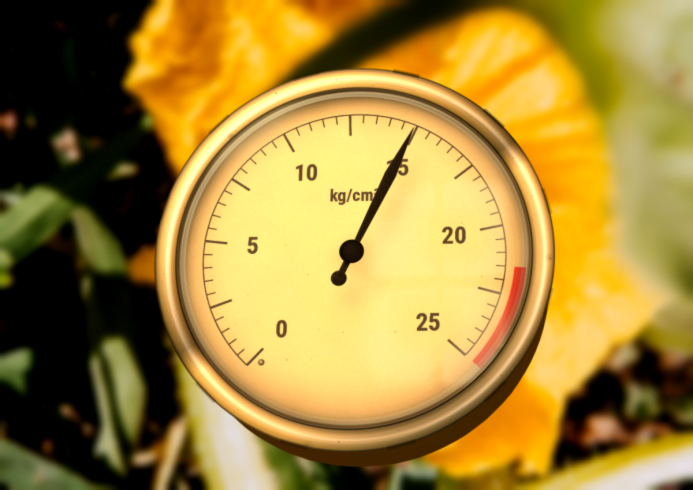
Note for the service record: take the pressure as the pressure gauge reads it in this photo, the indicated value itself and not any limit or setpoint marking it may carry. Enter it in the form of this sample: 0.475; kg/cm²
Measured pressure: 15; kg/cm²
